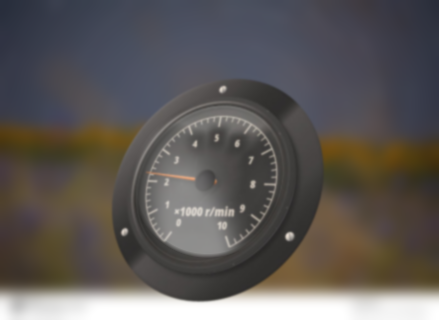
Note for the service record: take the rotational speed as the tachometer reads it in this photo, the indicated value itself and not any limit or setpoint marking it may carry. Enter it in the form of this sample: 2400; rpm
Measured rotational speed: 2200; rpm
